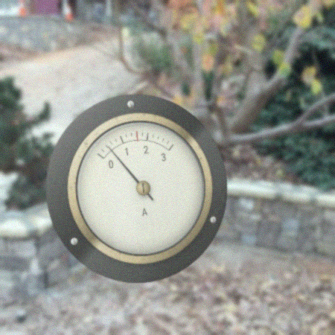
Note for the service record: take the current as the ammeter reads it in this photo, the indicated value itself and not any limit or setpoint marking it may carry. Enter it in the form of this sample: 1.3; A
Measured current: 0.4; A
